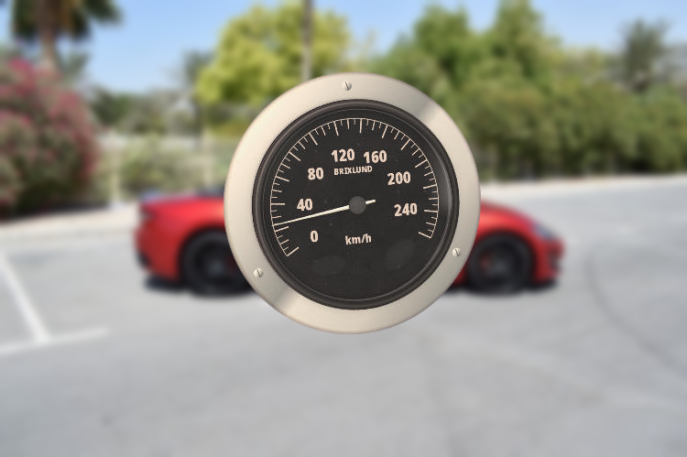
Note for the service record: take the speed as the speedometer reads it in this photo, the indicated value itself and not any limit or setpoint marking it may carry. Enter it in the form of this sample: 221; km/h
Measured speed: 25; km/h
